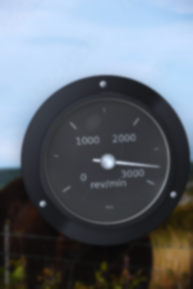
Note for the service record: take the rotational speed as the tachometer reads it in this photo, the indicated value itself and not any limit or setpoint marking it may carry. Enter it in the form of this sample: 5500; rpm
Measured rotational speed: 2750; rpm
